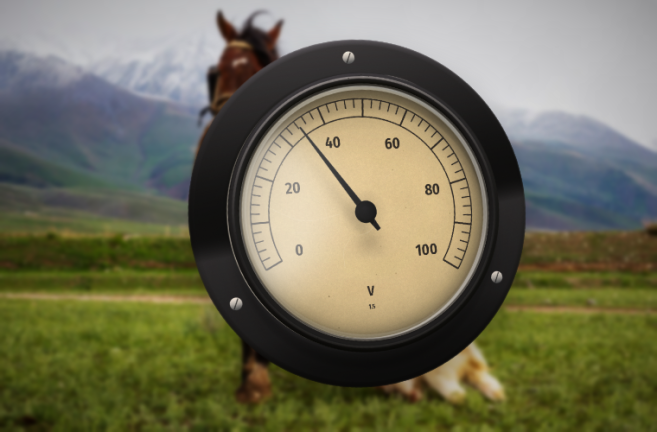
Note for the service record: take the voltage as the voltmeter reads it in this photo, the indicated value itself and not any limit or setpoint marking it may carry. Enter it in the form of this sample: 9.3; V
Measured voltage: 34; V
